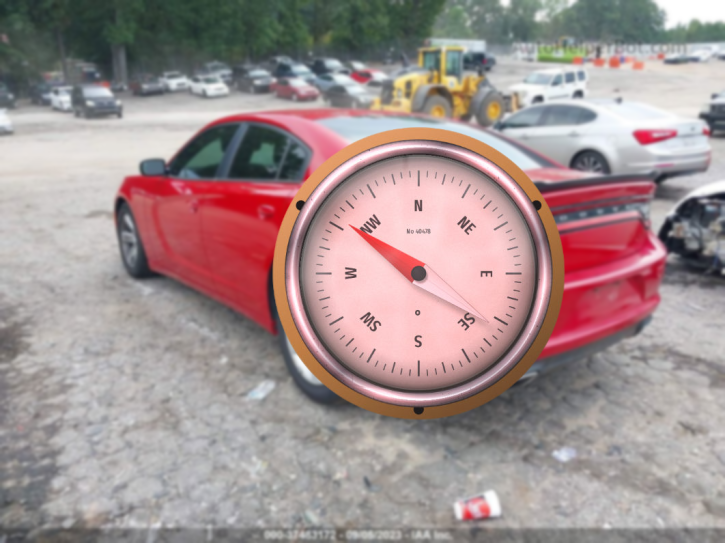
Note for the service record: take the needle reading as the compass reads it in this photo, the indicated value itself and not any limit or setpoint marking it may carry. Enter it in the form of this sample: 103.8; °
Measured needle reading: 305; °
